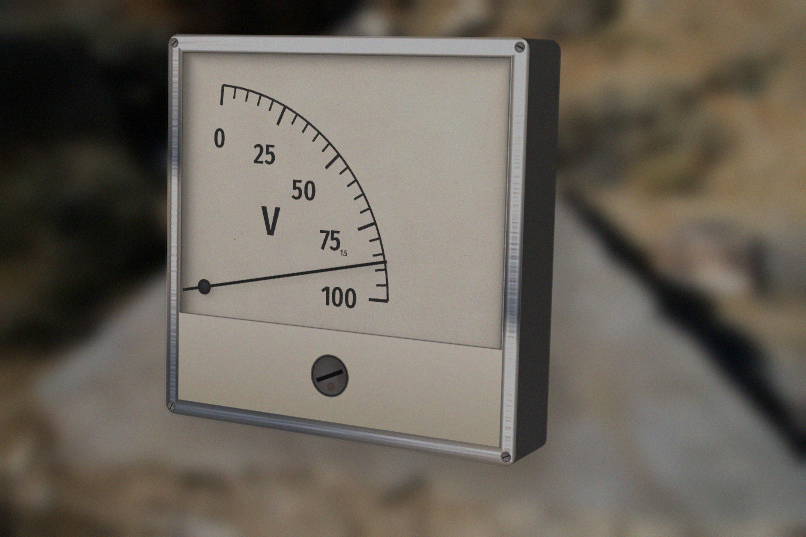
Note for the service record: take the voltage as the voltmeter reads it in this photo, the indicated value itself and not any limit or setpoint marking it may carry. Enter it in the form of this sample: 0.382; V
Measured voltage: 87.5; V
